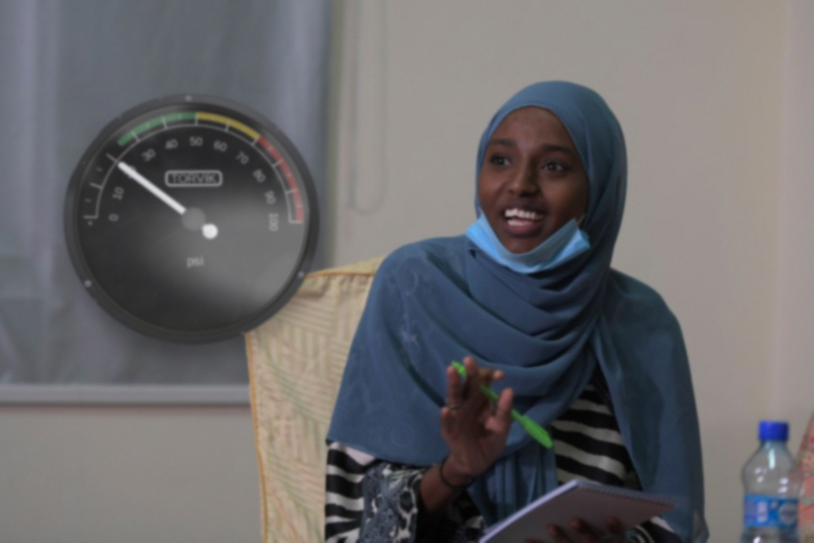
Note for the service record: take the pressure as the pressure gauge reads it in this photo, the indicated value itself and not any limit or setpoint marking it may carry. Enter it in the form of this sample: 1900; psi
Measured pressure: 20; psi
